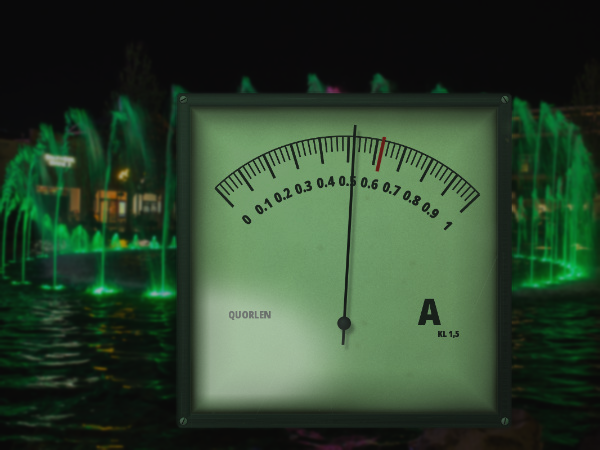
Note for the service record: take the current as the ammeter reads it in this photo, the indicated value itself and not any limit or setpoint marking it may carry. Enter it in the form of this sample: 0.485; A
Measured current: 0.52; A
